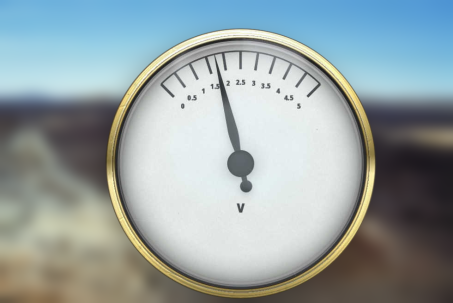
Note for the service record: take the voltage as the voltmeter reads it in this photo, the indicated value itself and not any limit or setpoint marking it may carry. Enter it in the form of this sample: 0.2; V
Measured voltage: 1.75; V
